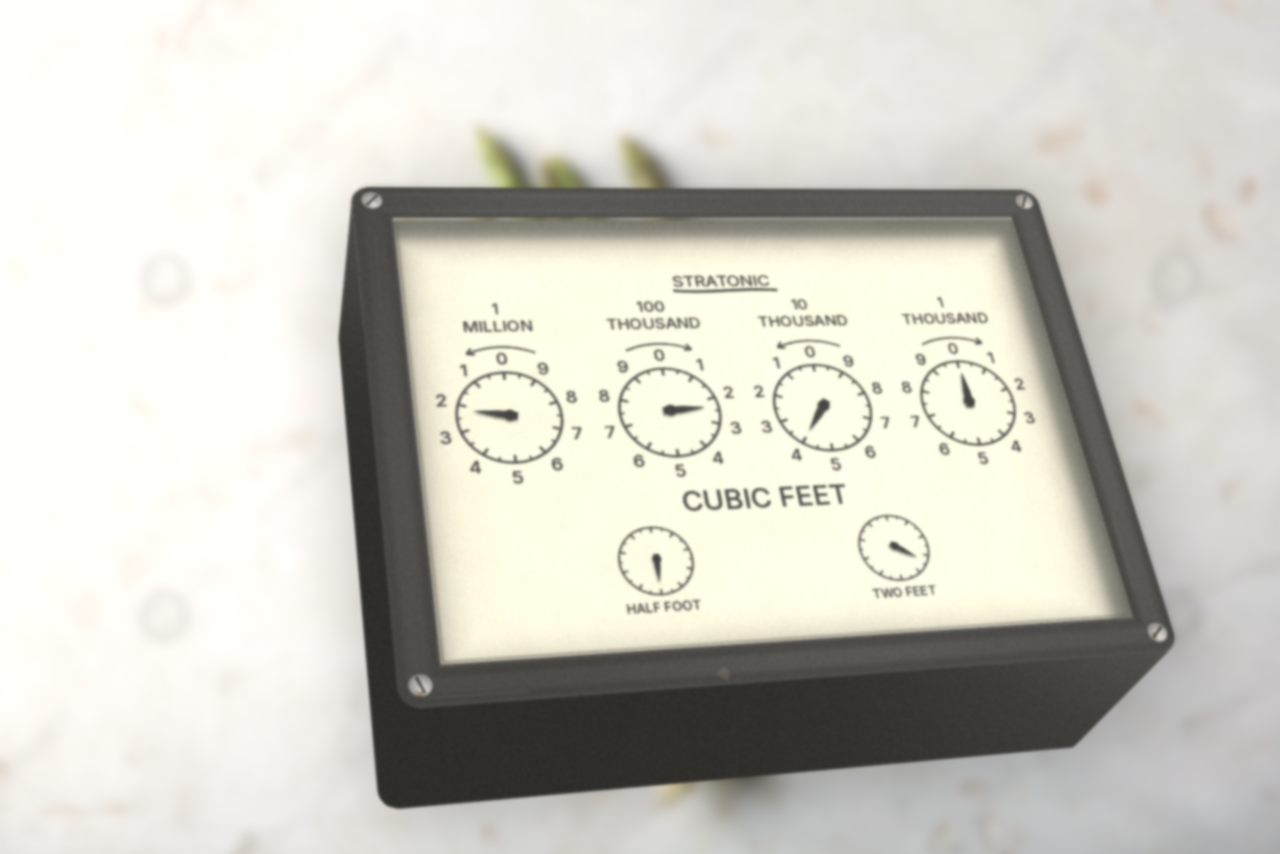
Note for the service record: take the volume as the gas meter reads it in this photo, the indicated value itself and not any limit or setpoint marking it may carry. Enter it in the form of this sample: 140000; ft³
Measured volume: 224000; ft³
